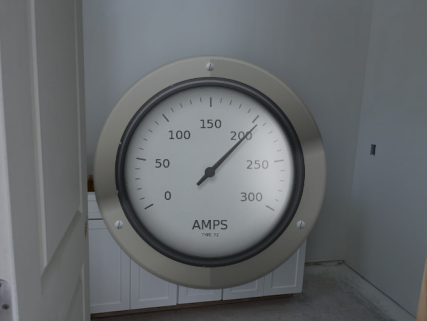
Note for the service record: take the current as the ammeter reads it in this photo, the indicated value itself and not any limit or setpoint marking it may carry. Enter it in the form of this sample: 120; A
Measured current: 205; A
